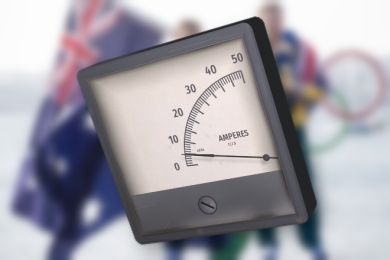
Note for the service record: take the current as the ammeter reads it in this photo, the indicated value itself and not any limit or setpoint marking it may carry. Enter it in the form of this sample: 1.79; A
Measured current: 5; A
